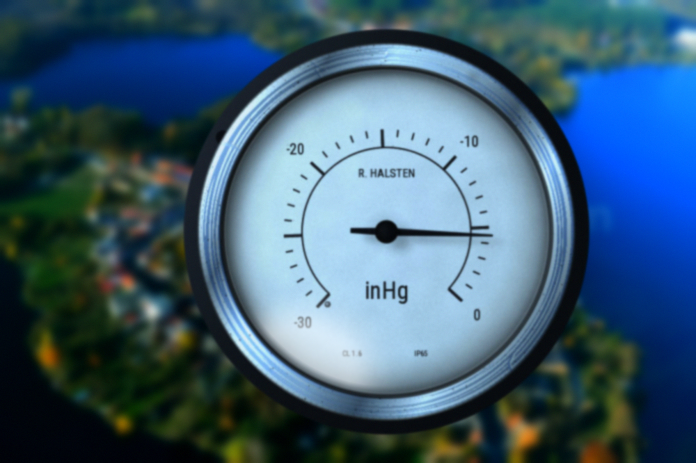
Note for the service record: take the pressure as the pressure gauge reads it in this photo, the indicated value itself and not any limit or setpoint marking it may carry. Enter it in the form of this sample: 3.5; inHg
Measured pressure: -4.5; inHg
